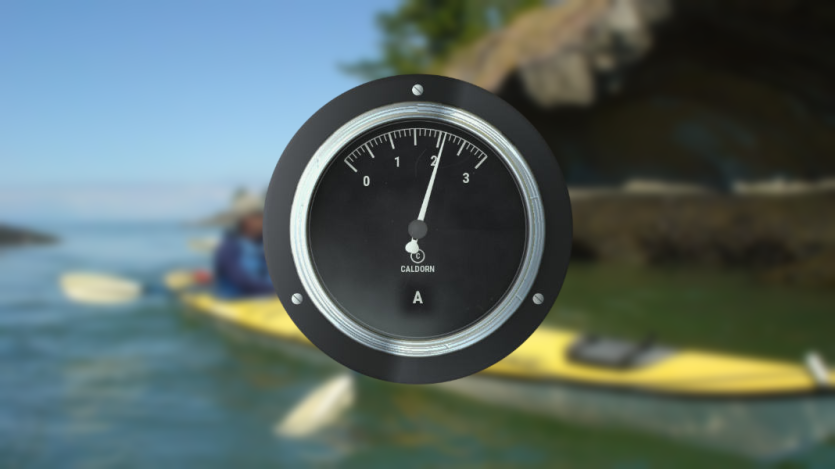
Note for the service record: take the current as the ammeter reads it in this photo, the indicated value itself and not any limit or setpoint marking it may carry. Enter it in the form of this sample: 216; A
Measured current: 2.1; A
